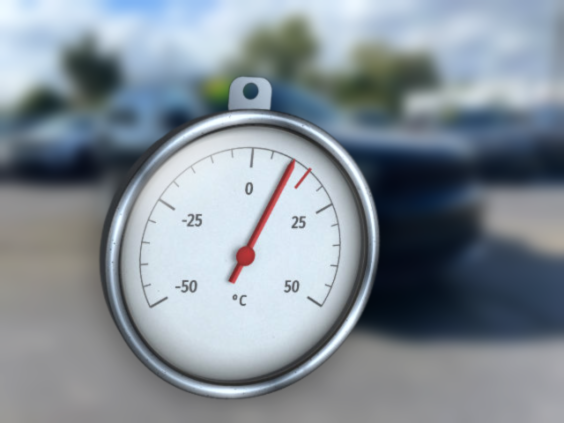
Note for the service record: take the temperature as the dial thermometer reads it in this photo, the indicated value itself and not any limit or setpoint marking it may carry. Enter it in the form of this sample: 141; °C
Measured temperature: 10; °C
